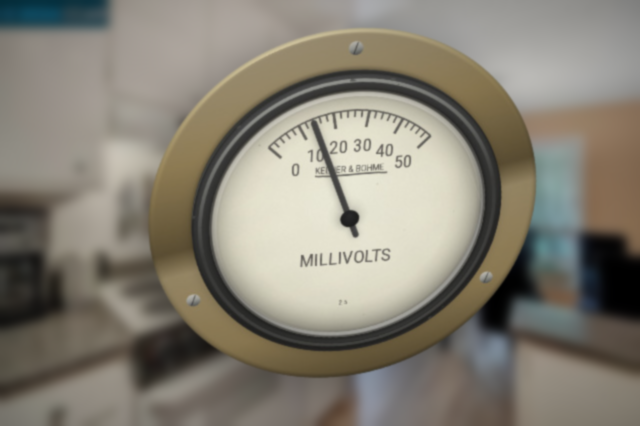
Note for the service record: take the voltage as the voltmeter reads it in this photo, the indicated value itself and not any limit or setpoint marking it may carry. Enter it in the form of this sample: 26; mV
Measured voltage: 14; mV
